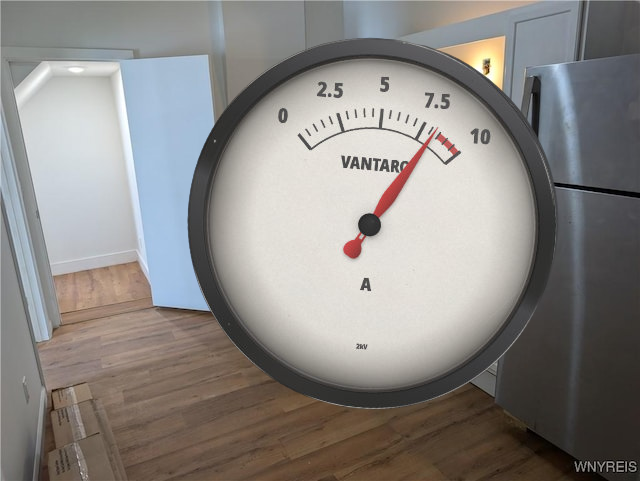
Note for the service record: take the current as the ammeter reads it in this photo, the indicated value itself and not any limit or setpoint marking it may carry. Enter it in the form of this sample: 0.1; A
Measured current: 8.25; A
